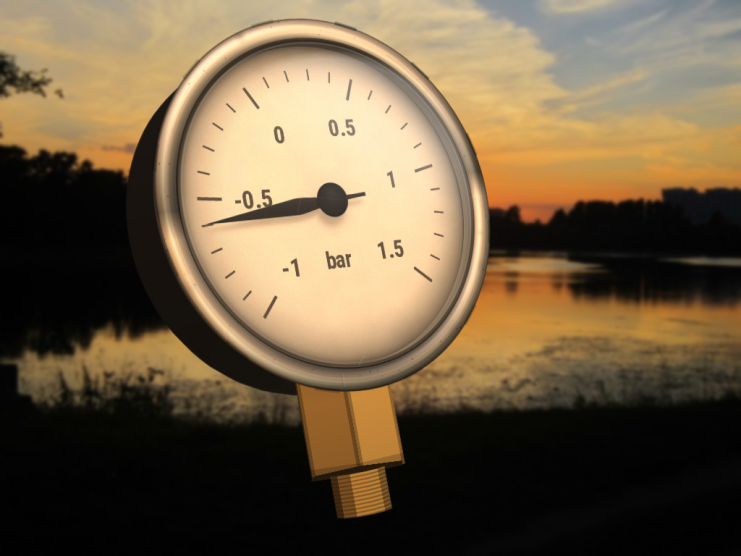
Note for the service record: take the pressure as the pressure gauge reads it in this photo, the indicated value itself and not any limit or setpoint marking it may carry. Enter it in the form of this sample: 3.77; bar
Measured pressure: -0.6; bar
